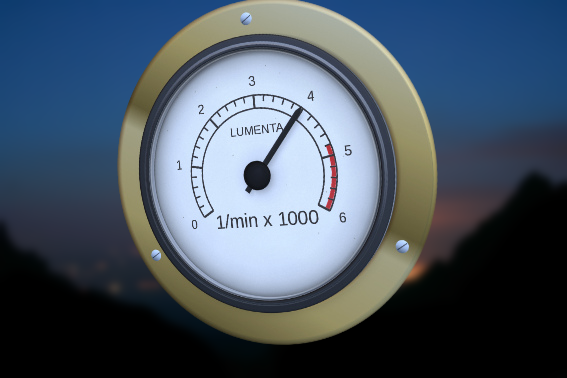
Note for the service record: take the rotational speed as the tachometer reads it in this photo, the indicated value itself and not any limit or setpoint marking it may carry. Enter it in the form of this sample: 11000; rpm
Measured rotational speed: 4000; rpm
